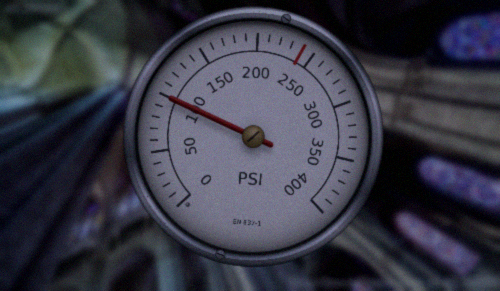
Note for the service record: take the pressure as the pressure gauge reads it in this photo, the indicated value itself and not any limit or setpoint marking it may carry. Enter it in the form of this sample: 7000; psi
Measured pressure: 100; psi
